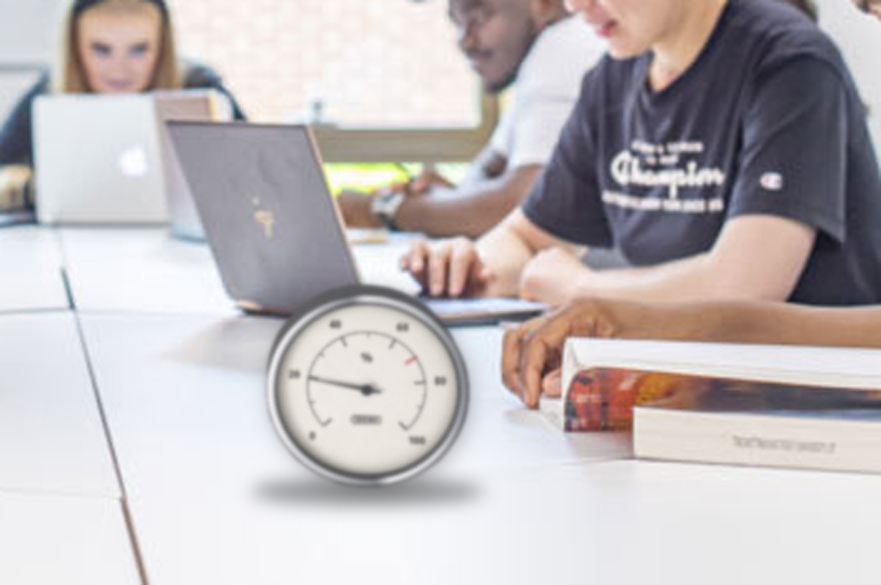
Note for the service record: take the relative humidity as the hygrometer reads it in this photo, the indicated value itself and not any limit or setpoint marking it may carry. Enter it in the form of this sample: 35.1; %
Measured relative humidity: 20; %
